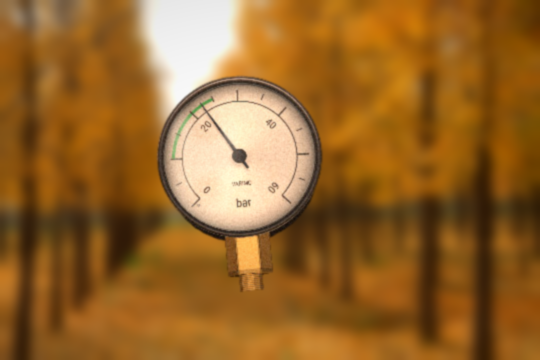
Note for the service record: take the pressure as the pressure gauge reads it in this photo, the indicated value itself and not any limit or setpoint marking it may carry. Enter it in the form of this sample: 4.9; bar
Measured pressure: 22.5; bar
